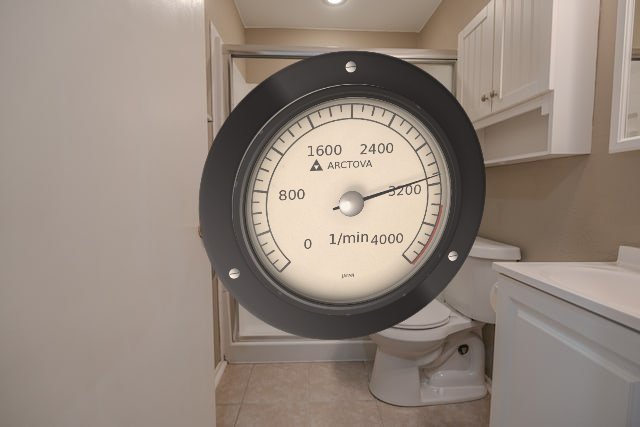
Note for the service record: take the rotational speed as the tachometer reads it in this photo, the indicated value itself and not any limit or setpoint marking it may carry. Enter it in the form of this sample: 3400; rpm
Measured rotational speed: 3100; rpm
